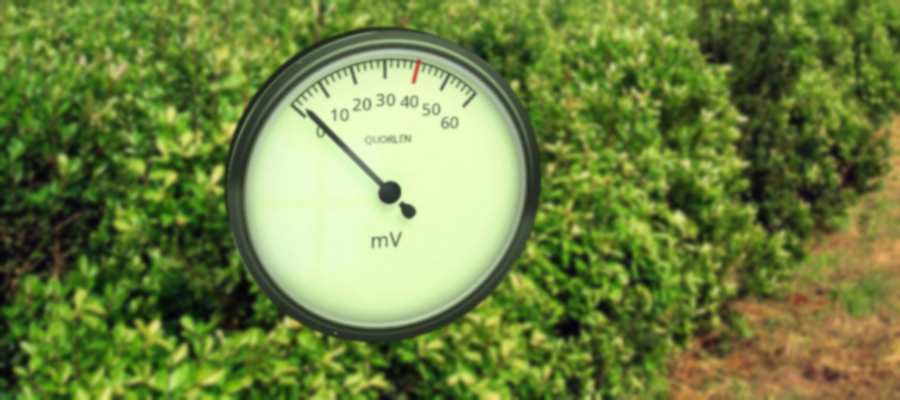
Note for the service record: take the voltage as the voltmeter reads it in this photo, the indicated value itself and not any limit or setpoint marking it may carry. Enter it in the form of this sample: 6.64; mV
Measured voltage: 2; mV
